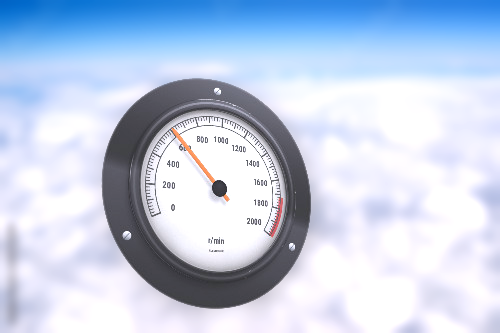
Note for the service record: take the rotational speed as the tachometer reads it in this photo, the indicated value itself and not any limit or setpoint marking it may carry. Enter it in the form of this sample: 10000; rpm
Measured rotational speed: 600; rpm
